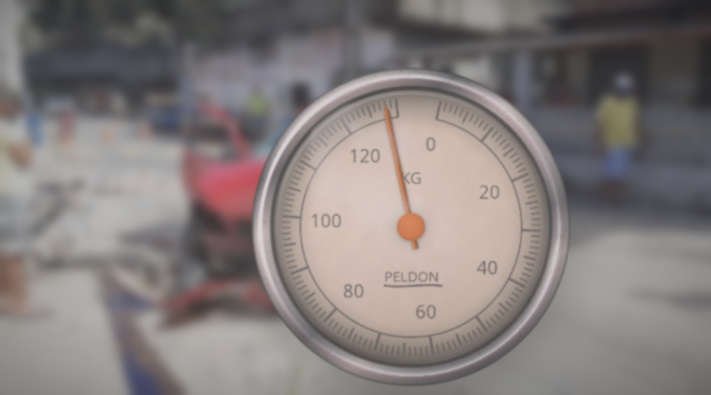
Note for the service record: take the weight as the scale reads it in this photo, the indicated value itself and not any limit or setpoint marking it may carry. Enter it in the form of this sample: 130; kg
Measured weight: 128; kg
